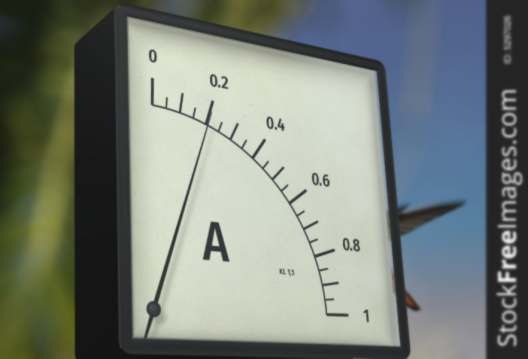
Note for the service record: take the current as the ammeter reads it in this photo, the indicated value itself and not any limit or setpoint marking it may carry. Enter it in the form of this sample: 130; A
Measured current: 0.2; A
